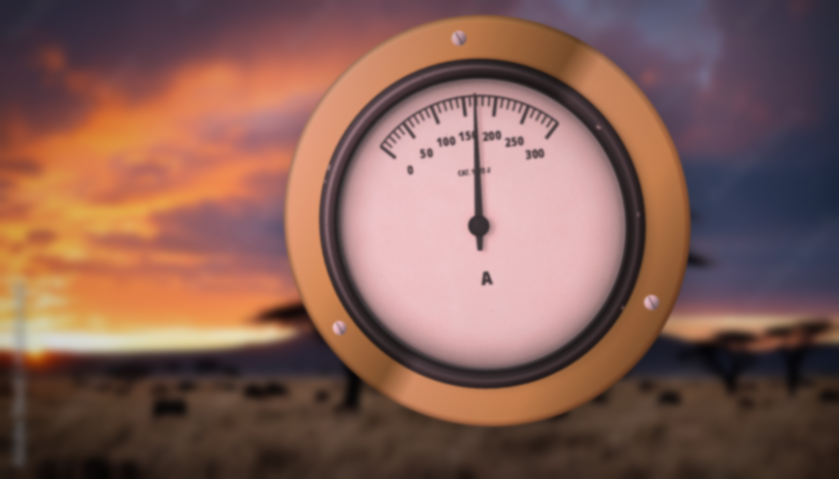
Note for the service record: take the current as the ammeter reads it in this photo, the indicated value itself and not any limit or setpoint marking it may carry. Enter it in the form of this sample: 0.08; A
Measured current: 170; A
